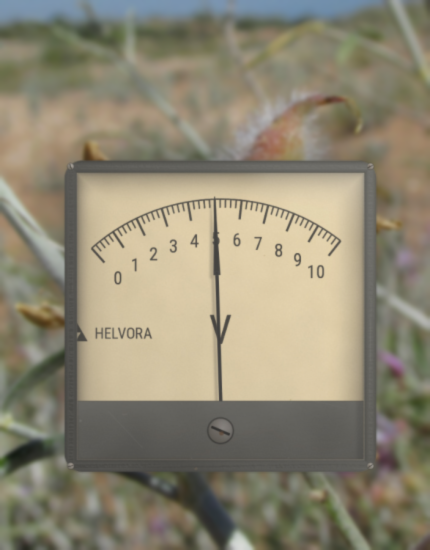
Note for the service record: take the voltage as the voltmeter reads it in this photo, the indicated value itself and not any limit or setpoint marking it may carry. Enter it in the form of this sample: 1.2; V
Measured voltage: 5; V
